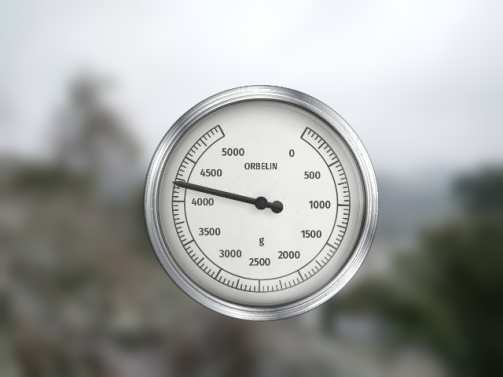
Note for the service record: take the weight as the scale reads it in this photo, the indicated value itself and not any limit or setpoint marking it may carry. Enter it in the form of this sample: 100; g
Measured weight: 4200; g
